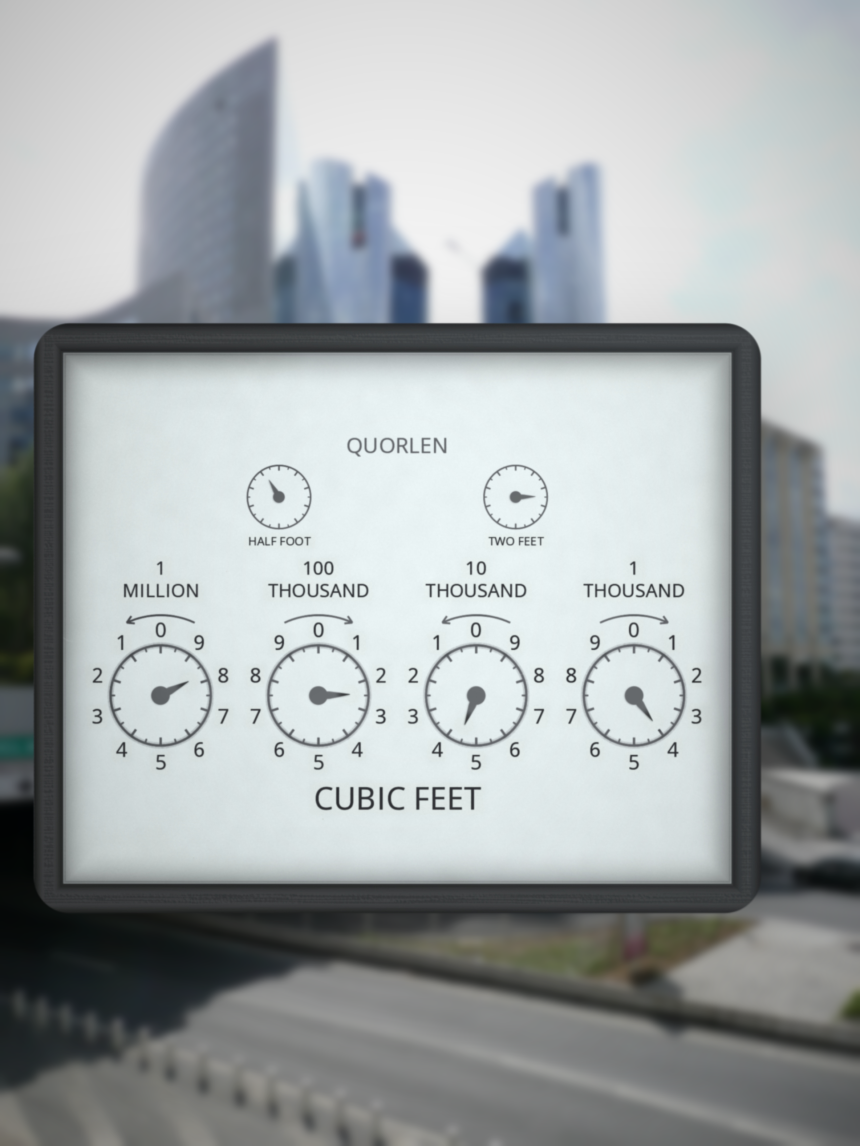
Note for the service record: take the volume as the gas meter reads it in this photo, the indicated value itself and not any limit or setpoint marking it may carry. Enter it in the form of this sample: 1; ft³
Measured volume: 824400; ft³
